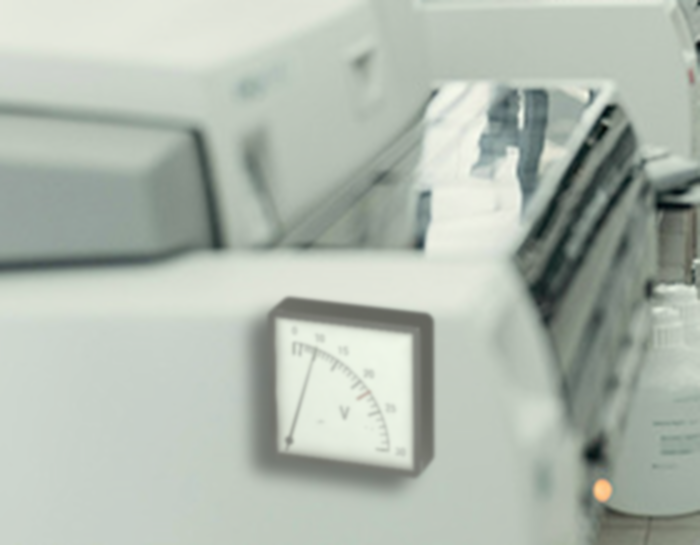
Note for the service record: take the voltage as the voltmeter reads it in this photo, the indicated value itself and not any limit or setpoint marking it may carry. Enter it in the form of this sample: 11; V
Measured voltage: 10; V
